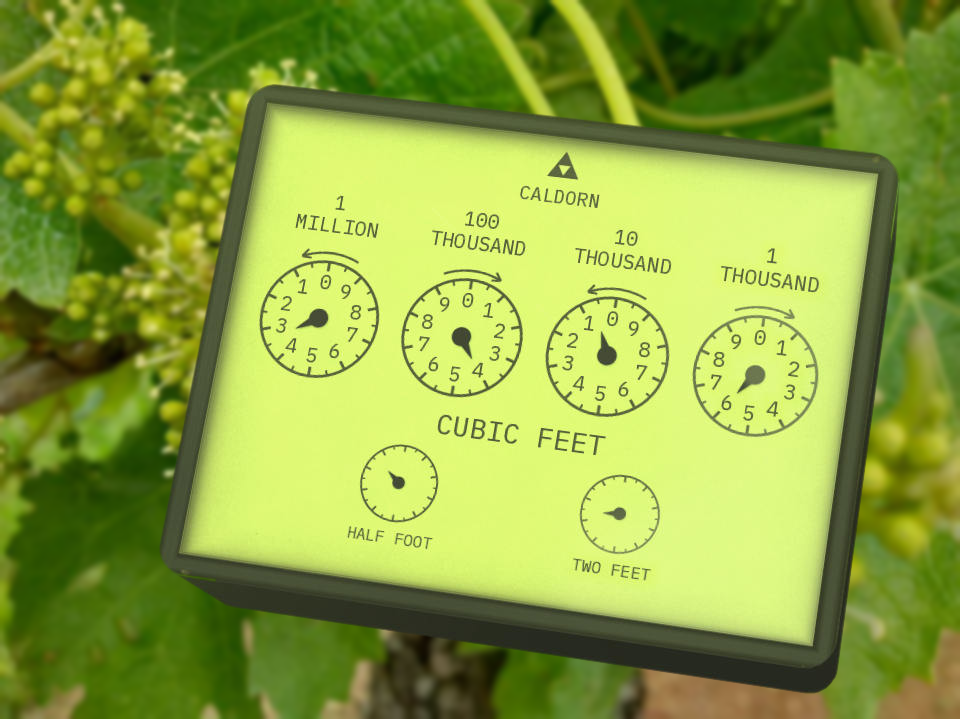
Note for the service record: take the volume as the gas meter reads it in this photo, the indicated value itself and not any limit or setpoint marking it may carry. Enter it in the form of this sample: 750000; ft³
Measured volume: 340600; ft³
